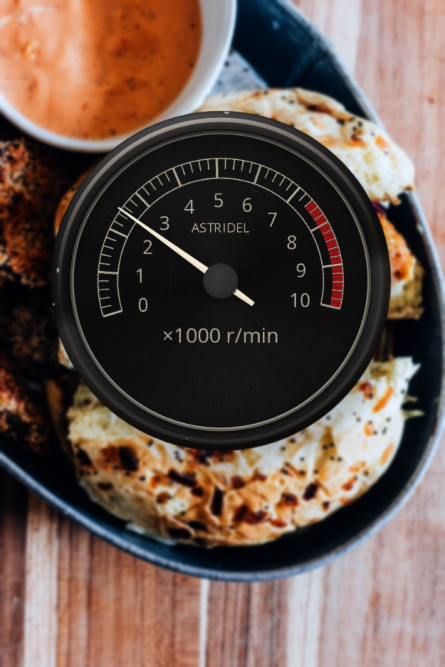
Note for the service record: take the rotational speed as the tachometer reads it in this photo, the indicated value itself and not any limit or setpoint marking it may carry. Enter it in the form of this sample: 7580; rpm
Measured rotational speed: 2500; rpm
